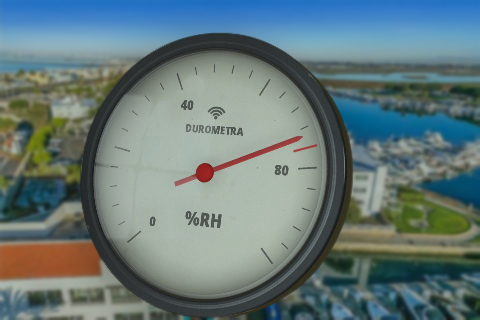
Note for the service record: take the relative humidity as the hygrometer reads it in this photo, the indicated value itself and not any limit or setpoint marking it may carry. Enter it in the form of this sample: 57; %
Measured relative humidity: 74; %
